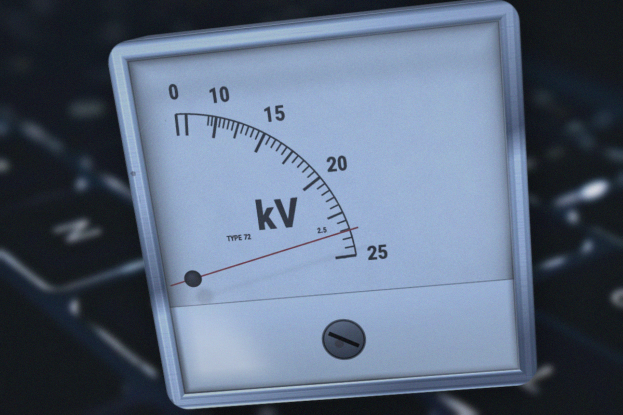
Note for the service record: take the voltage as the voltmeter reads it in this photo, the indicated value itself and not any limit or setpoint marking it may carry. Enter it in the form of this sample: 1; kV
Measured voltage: 23.5; kV
